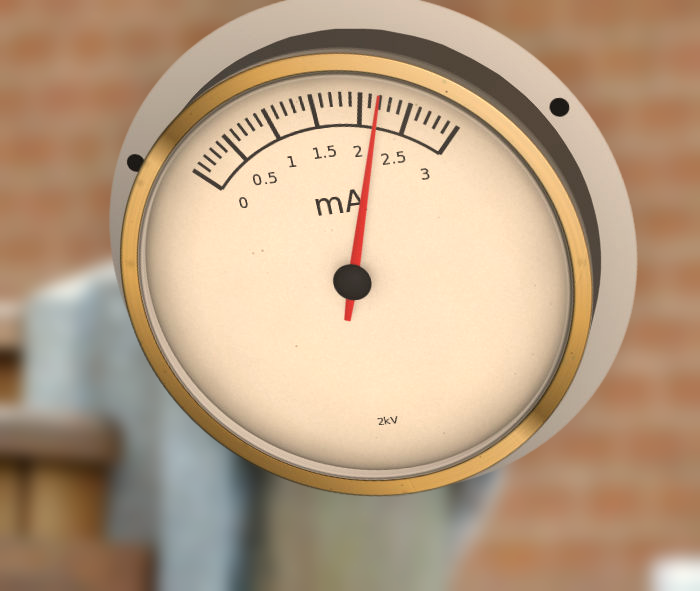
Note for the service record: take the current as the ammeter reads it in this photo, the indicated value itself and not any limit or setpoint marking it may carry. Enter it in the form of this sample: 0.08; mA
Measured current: 2.2; mA
